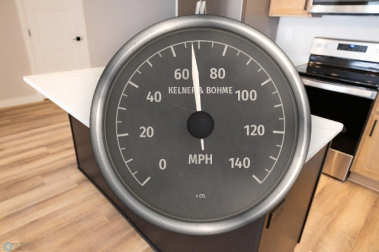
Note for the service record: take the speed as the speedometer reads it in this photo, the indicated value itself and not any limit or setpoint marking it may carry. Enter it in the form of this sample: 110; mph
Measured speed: 67.5; mph
